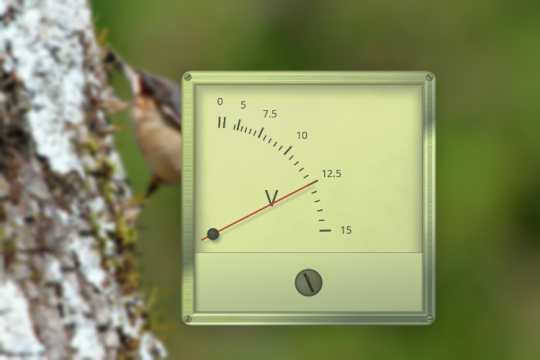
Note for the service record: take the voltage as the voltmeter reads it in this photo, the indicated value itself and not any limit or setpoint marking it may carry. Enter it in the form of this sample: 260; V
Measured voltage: 12.5; V
